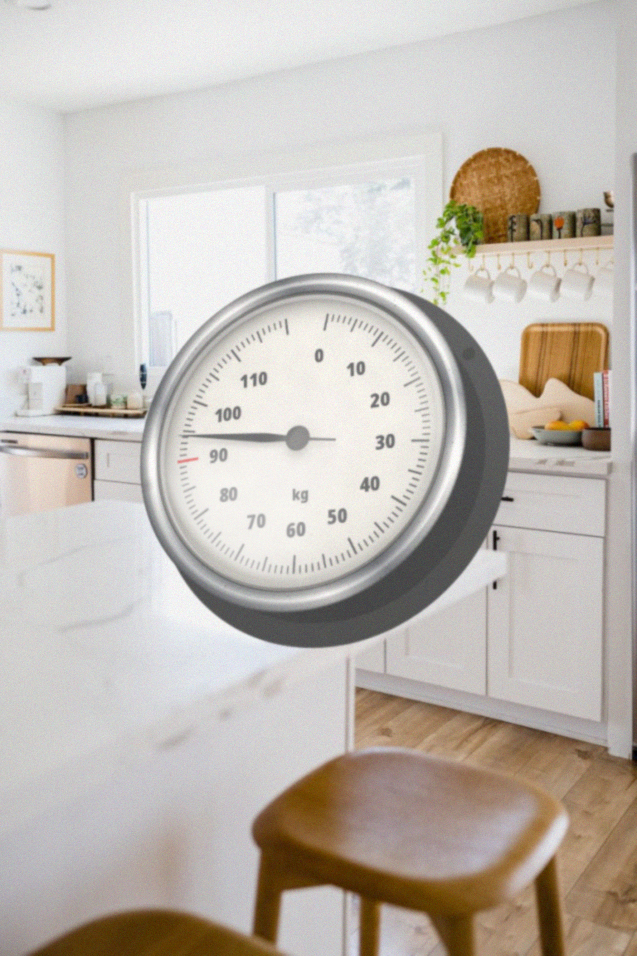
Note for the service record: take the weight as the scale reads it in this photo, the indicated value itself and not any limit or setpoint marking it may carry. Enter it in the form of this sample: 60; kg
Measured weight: 94; kg
